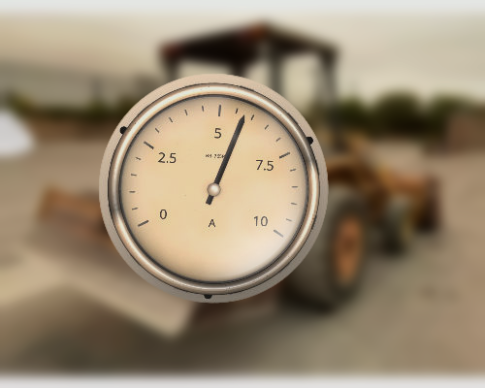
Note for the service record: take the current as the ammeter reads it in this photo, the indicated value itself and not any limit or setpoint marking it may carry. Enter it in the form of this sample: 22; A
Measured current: 5.75; A
